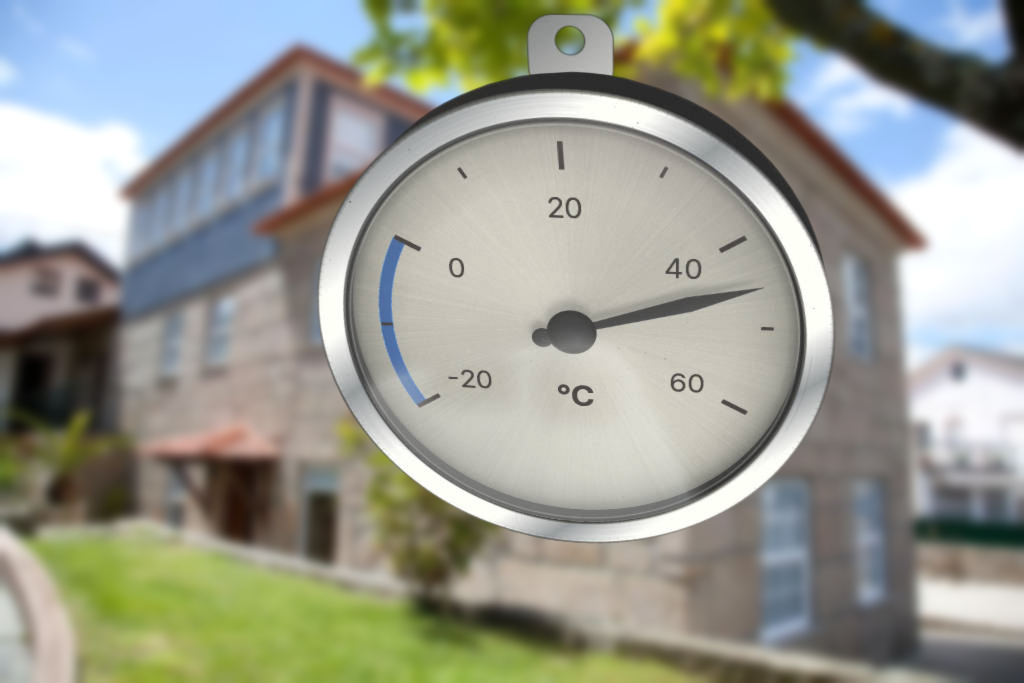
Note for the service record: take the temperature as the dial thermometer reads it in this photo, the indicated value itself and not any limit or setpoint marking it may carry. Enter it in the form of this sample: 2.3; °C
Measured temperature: 45; °C
